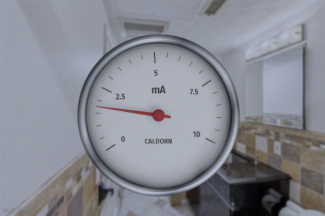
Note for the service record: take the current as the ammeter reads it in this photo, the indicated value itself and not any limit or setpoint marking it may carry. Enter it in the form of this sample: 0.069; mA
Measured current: 1.75; mA
